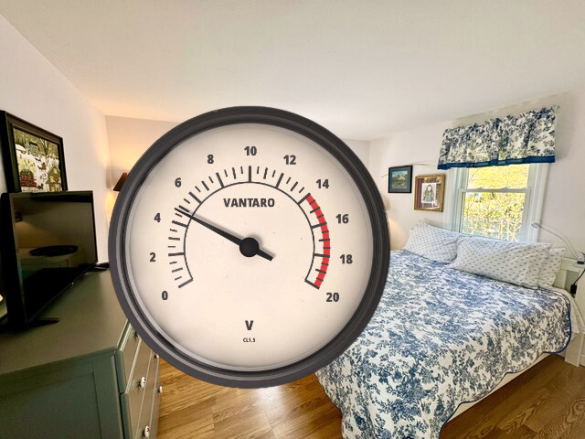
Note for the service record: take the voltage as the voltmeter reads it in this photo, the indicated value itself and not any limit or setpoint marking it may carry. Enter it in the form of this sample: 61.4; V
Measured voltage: 4.75; V
